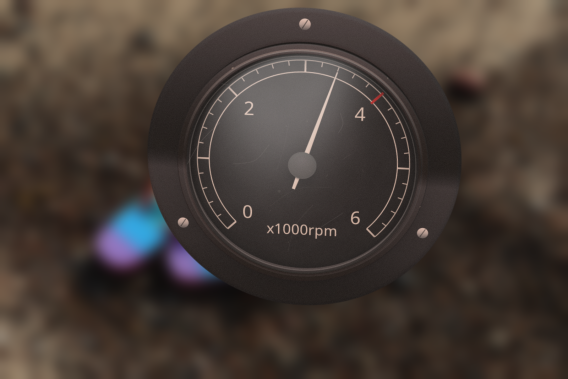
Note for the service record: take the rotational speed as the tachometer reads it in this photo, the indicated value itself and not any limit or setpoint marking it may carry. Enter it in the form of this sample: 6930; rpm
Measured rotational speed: 3400; rpm
